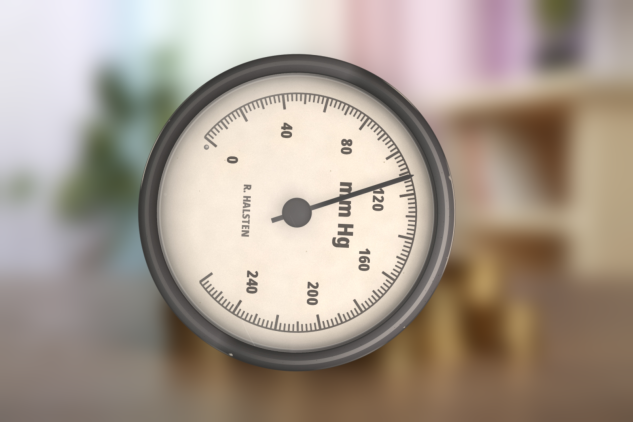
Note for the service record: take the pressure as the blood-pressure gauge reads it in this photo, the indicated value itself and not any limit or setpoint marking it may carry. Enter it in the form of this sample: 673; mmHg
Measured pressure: 112; mmHg
